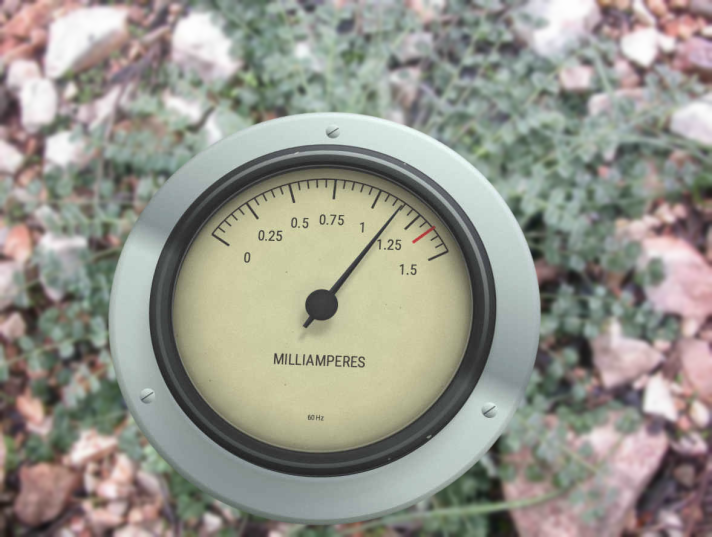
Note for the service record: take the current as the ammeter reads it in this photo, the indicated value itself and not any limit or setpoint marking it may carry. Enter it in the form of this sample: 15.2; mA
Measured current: 1.15; mA
